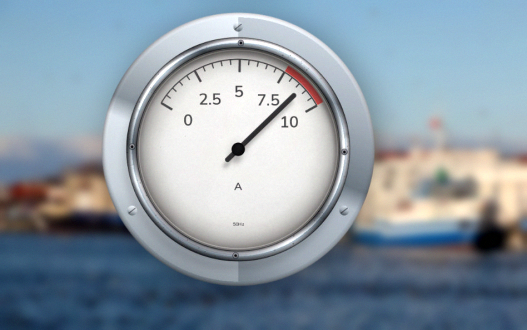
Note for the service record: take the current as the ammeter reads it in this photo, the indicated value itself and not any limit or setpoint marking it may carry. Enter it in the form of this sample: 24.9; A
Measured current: 8.75; A
